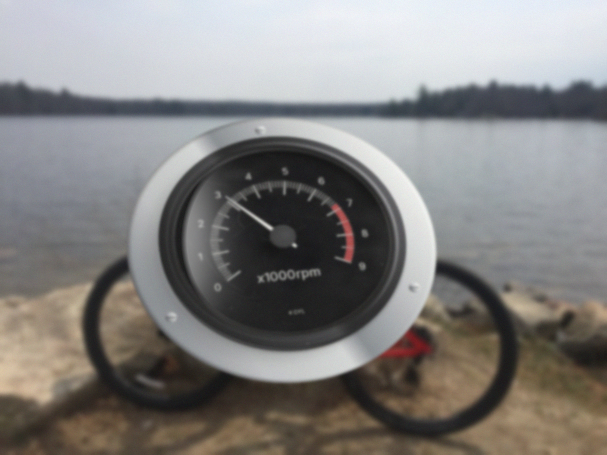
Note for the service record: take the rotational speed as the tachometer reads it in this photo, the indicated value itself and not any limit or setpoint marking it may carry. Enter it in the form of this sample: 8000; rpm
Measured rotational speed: 3000; rpm
